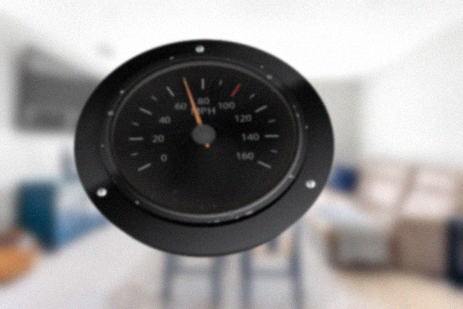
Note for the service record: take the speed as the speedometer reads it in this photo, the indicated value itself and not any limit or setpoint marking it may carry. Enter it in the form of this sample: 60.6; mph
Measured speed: 70; mph
